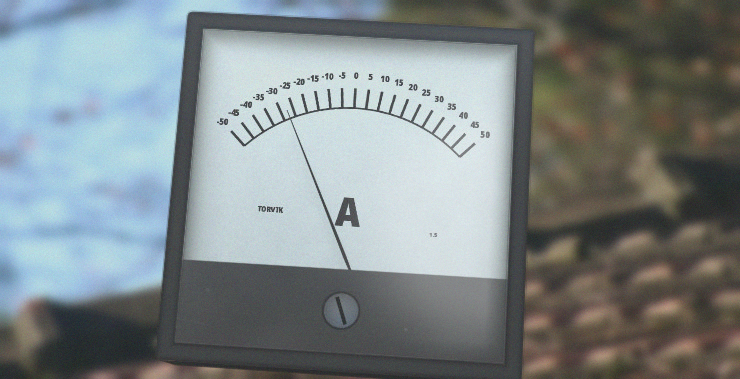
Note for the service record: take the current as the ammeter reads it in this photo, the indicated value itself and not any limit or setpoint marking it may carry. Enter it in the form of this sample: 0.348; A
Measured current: -27.5; A
